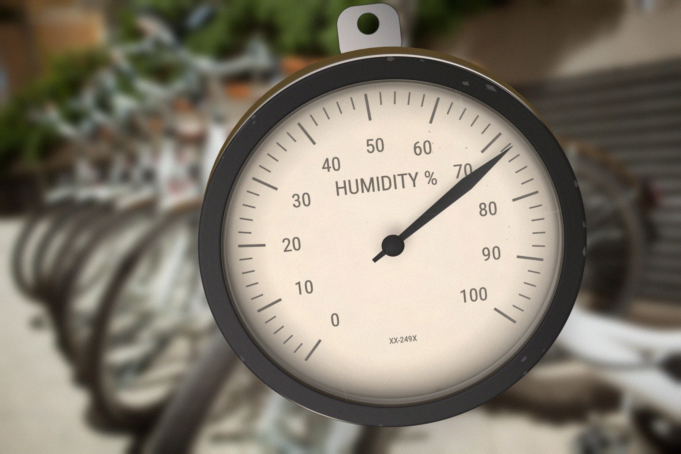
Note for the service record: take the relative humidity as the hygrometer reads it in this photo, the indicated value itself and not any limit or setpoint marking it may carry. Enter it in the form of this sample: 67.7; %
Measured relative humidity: 72; %
